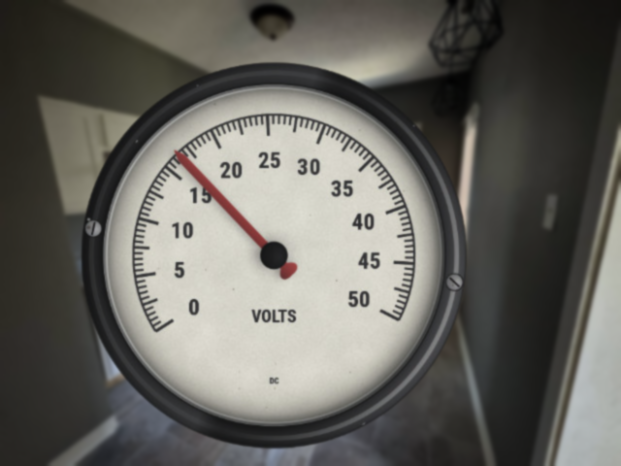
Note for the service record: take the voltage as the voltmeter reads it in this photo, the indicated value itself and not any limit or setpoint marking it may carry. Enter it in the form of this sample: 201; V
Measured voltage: 16.5; V
